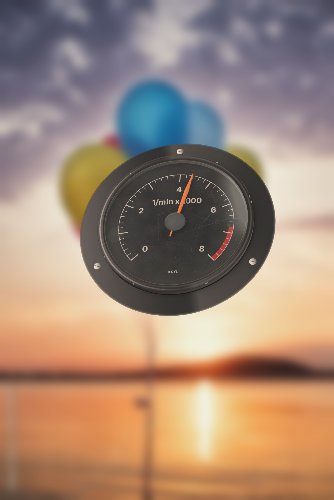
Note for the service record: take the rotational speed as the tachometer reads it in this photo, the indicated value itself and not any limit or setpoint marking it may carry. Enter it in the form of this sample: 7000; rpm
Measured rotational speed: 4400; rpm
